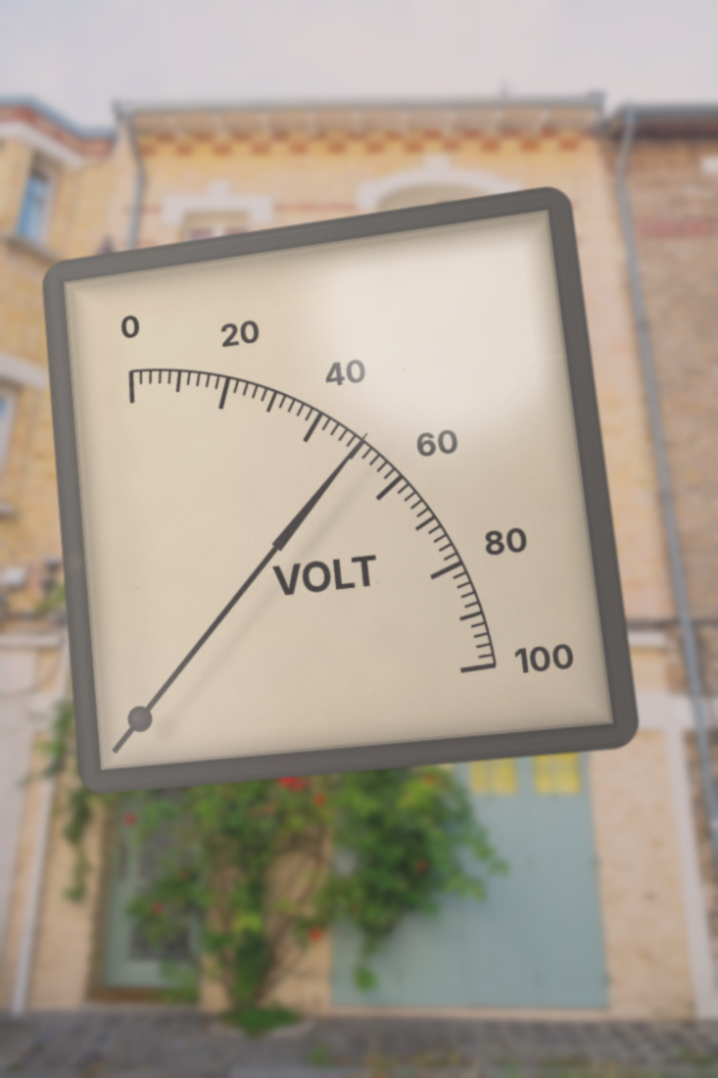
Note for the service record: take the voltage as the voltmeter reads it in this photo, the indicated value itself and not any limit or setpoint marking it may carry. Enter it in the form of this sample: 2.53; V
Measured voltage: 50; V
